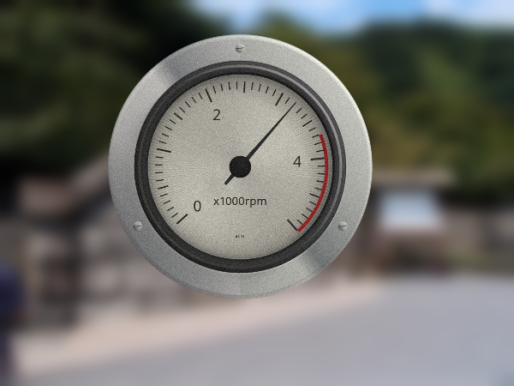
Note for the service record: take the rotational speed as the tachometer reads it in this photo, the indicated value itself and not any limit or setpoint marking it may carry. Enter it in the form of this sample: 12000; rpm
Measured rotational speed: 3200; rpm
